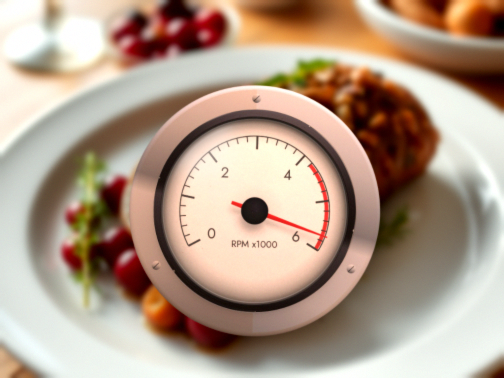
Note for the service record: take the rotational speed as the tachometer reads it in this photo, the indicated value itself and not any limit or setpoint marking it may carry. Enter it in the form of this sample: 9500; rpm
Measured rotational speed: 5700; rpm
